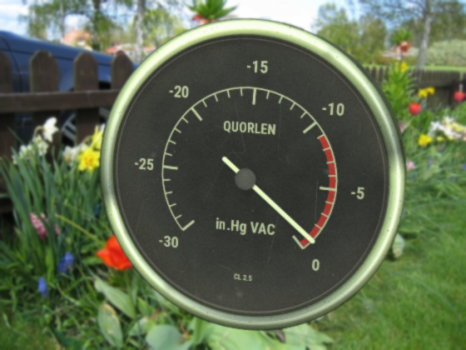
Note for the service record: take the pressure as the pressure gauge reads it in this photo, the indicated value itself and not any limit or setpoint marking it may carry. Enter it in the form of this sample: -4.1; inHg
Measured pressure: -1; inHg
